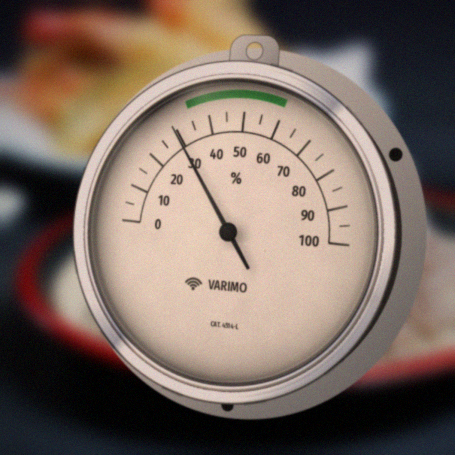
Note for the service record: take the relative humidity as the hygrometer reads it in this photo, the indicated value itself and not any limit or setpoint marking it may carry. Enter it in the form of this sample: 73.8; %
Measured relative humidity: 30; %
